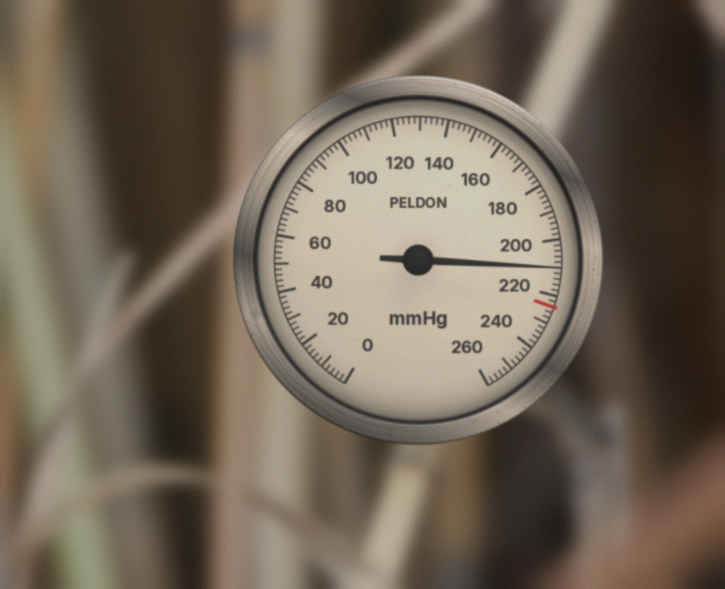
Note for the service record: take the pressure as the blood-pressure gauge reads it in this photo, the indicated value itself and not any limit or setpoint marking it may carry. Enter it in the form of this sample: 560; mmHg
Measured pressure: 210; mmHg
